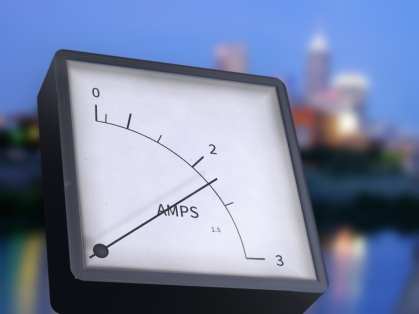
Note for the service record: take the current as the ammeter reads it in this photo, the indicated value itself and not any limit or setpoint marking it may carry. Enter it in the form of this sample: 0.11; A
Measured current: 2.25; A
